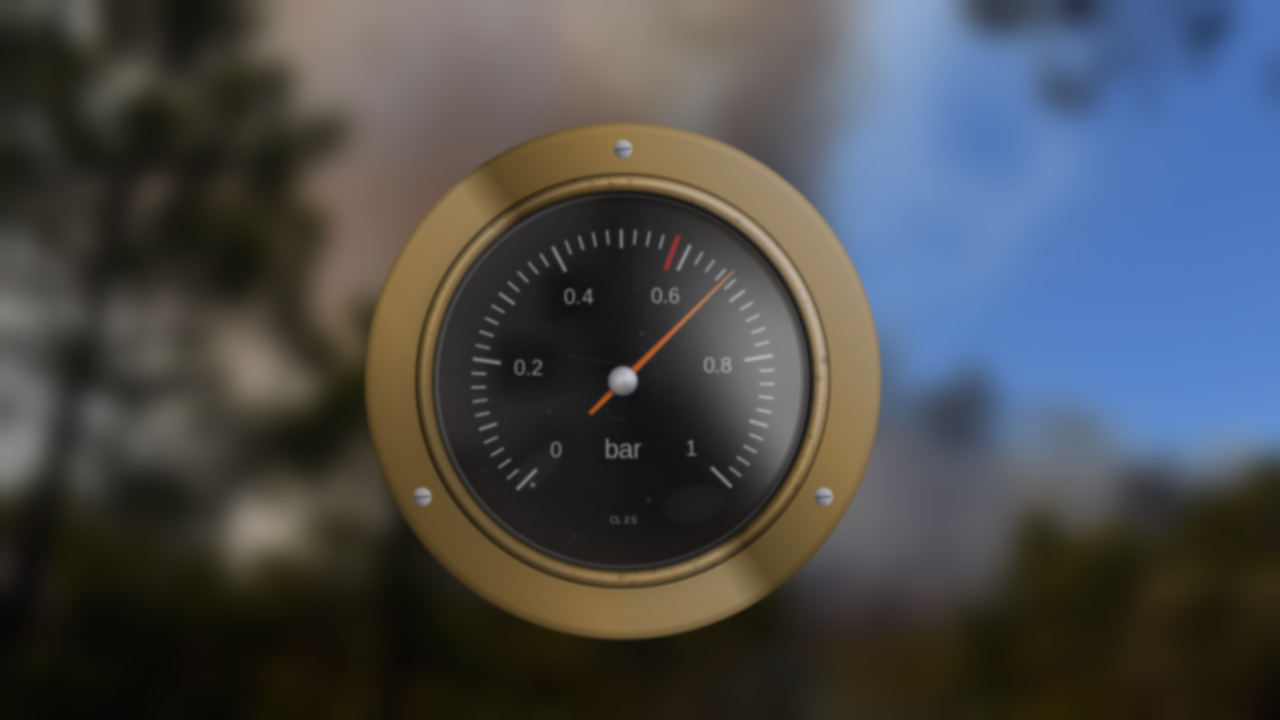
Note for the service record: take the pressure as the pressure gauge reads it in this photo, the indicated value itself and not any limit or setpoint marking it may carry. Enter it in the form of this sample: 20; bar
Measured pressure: 0.67; bar
